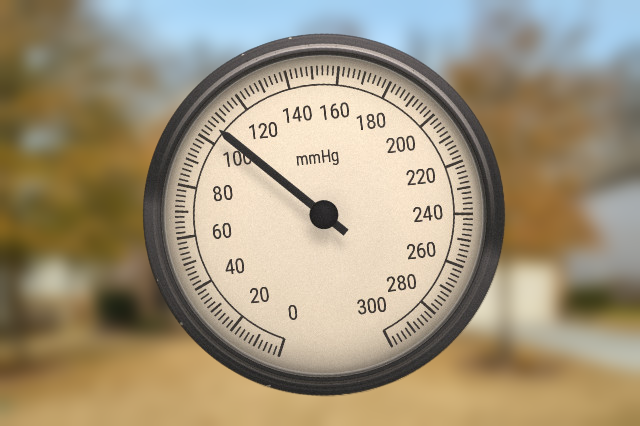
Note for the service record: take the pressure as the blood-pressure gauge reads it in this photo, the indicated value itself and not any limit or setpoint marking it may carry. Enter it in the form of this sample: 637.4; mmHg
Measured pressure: 106; mmHg
